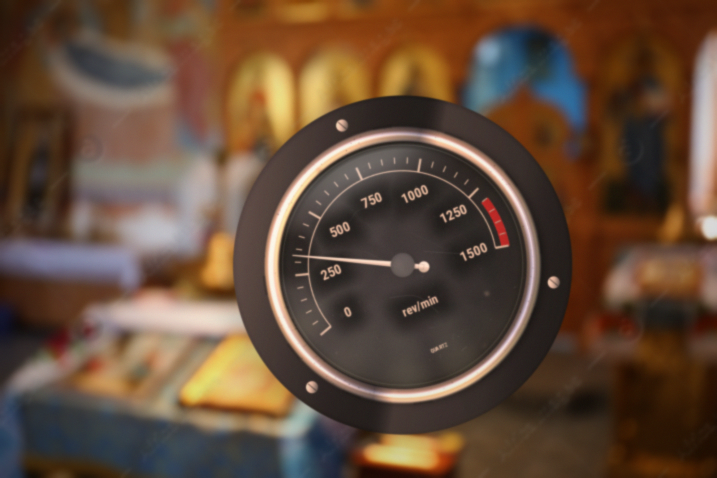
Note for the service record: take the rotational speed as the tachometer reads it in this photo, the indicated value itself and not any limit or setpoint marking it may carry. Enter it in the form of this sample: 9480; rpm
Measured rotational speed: 325; rpm
